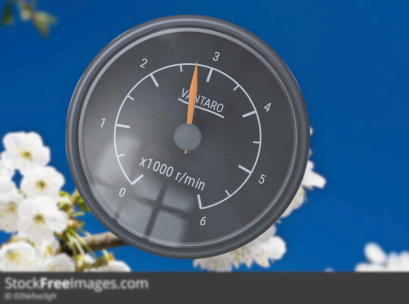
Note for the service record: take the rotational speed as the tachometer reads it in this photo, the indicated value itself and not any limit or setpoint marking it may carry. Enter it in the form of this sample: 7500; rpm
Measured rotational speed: 2750; rpm
